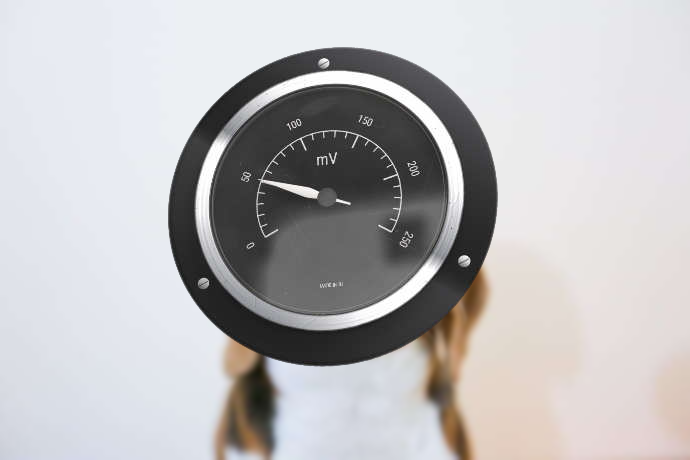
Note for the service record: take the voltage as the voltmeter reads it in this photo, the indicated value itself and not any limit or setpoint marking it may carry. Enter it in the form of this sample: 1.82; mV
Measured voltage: 50; mV
